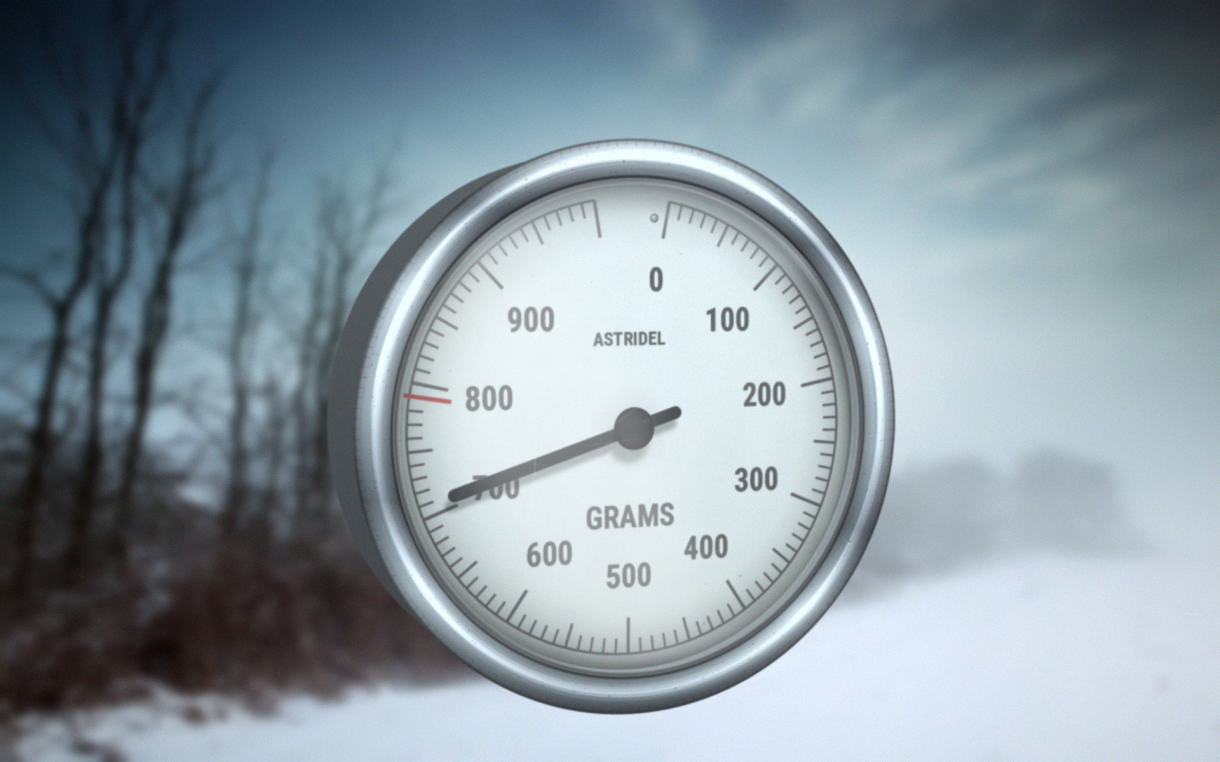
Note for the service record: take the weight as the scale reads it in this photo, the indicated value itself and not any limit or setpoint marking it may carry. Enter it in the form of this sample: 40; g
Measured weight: 710; g
